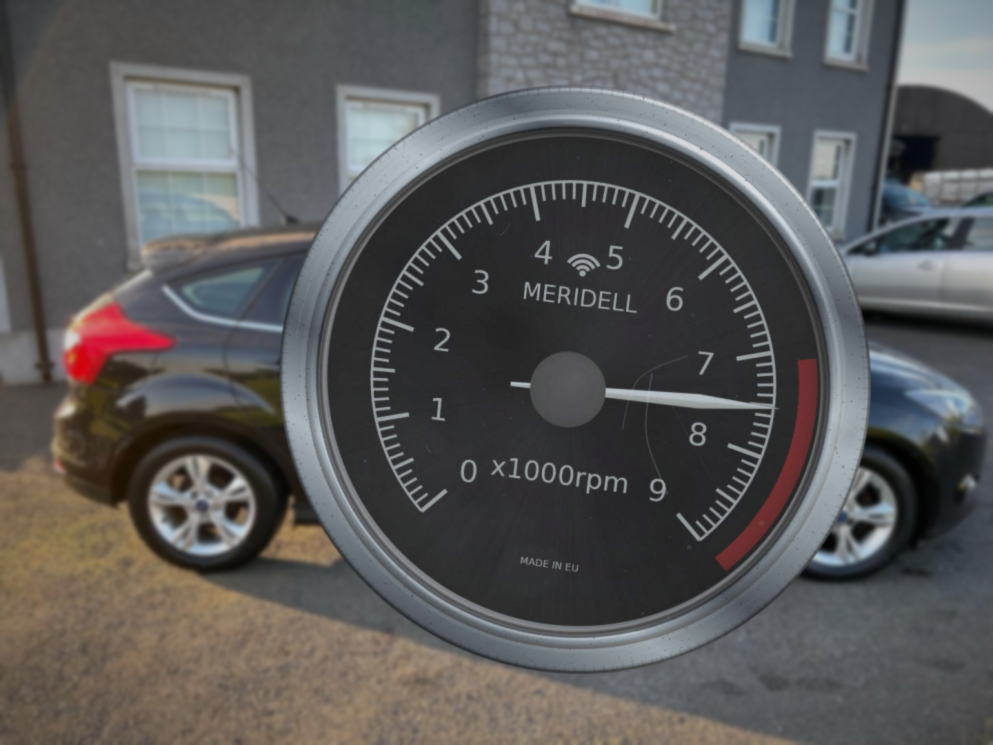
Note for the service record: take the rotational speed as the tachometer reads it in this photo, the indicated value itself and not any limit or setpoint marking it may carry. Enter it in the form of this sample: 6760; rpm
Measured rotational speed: 7500; rpm
